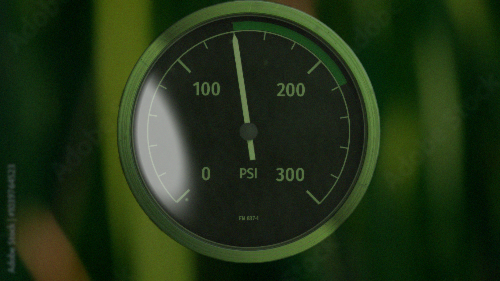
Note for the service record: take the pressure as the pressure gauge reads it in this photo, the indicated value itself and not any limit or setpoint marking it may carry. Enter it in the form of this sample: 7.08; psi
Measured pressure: 140; psi
